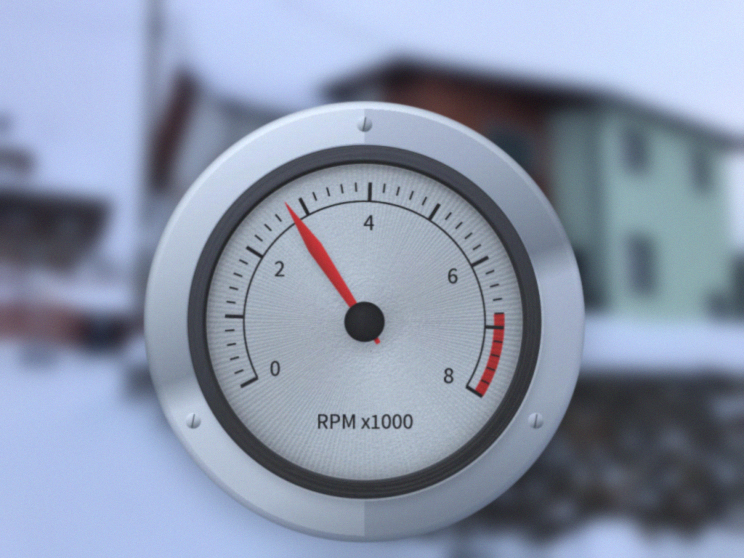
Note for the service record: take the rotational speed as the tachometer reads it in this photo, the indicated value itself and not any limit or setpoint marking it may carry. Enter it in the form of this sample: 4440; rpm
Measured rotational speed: 2800; rpm
